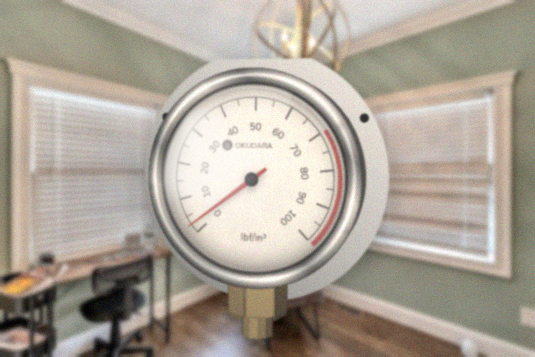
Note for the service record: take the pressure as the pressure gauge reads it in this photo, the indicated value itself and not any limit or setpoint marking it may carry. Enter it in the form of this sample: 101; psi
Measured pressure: 2.5; psi
